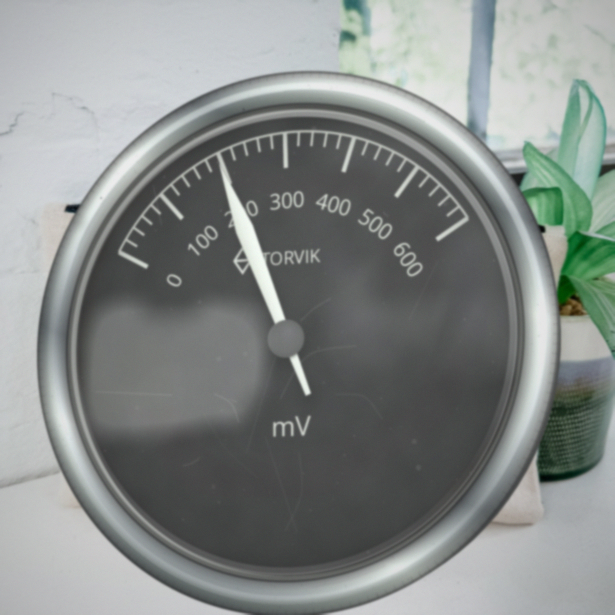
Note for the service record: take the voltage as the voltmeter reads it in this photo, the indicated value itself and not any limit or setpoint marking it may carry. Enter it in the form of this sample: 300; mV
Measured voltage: 200; mV
